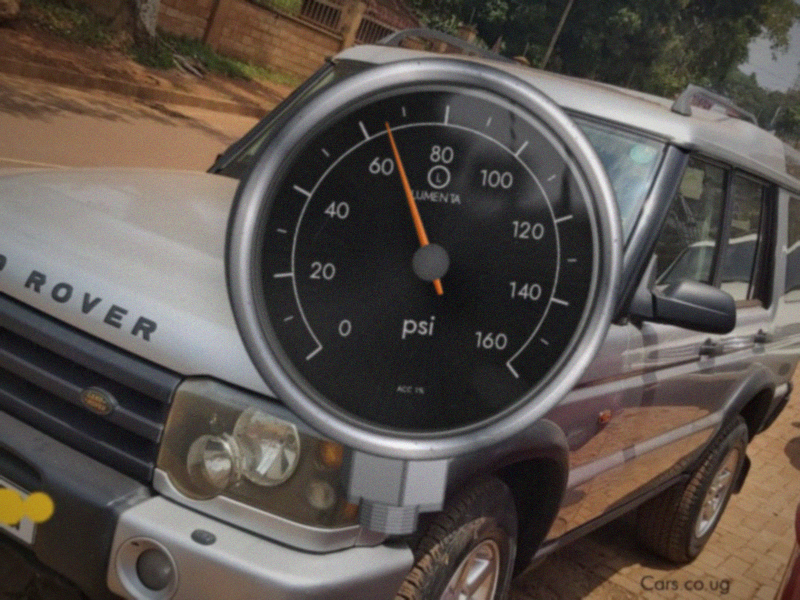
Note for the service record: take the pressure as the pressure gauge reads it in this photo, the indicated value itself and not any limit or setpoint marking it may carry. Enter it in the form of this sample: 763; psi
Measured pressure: 65; psi
